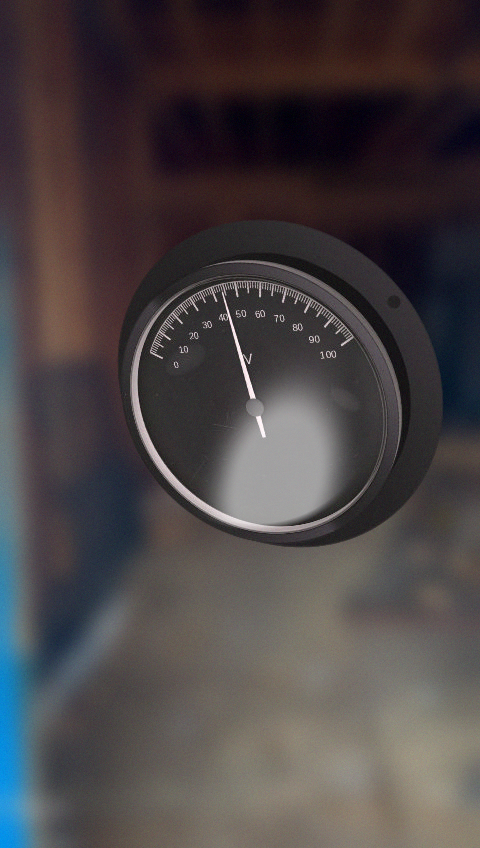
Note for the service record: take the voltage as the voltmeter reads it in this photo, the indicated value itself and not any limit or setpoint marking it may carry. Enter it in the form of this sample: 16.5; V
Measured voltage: 45; V
